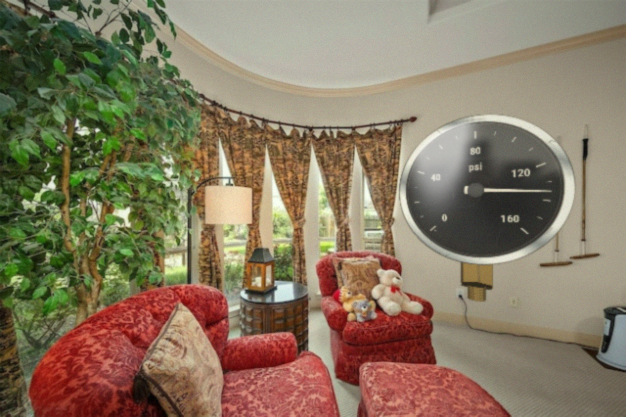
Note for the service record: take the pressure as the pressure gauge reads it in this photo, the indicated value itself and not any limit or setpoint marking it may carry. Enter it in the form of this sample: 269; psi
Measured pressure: 135; psi
